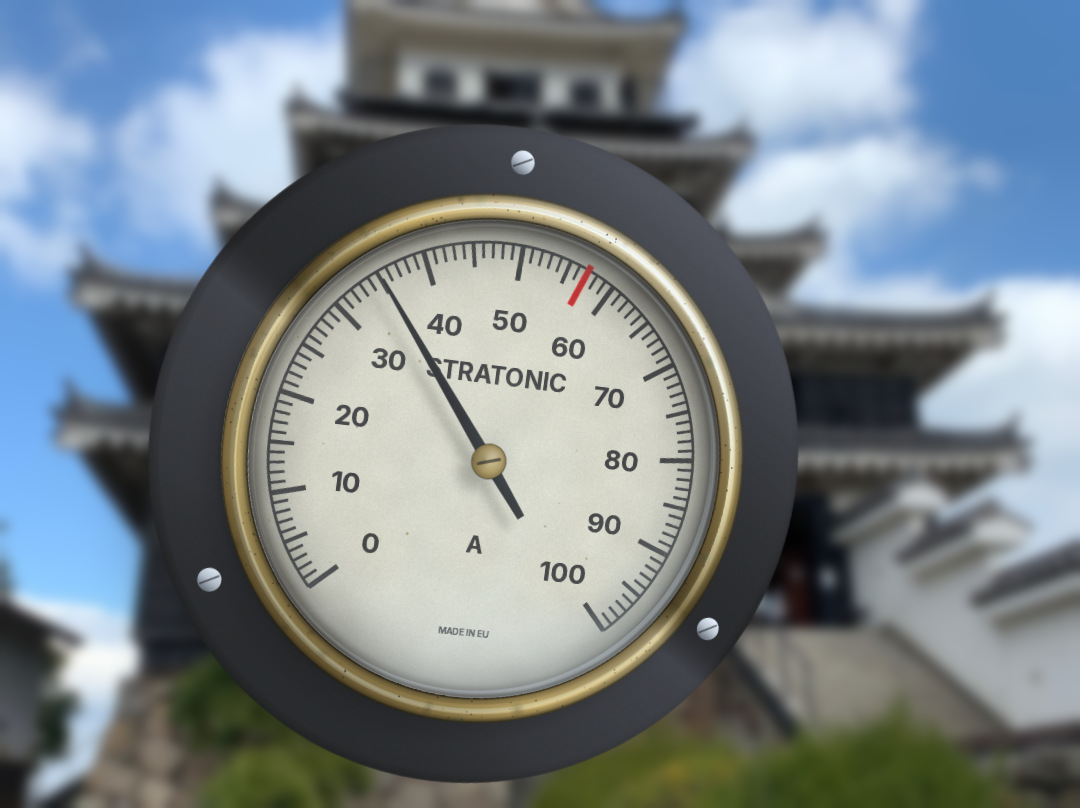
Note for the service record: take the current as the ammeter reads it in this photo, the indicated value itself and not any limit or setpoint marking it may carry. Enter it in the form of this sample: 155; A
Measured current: 35; A
